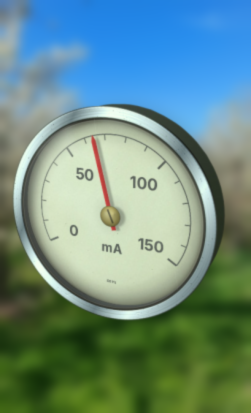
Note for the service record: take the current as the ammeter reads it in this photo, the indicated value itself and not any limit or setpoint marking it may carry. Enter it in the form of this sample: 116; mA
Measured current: 65; mA
